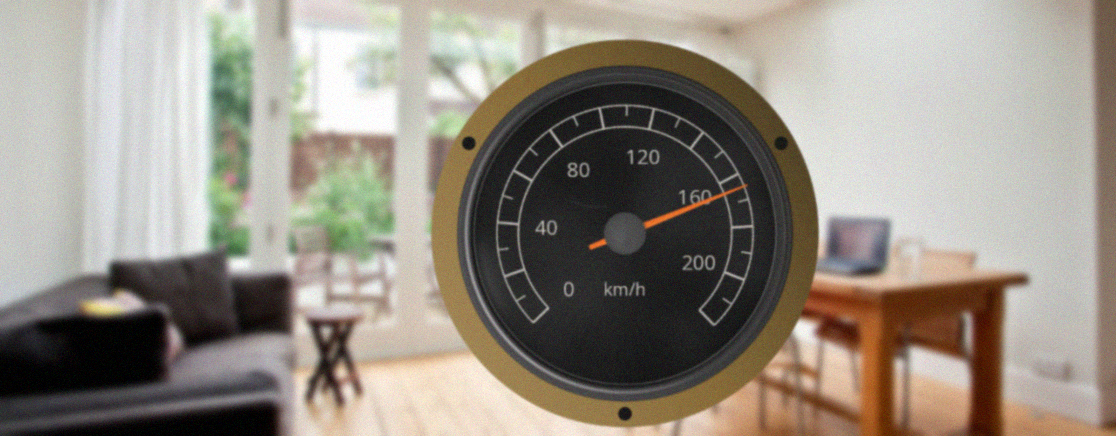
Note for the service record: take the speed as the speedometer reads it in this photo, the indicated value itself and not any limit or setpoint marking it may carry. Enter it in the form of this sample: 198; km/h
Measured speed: 165; km/h
